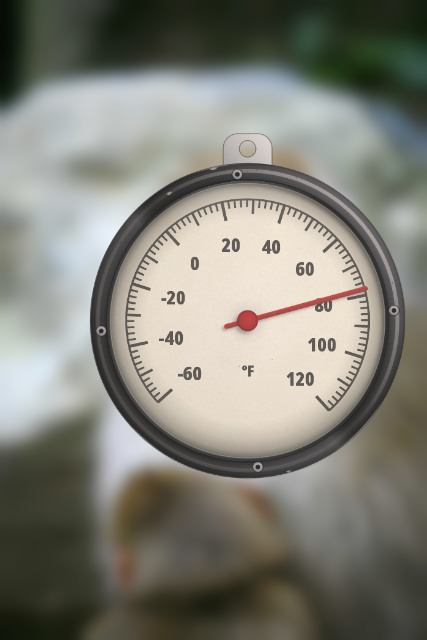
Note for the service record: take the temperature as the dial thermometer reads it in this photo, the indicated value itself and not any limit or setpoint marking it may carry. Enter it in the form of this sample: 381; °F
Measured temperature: 78; °F
